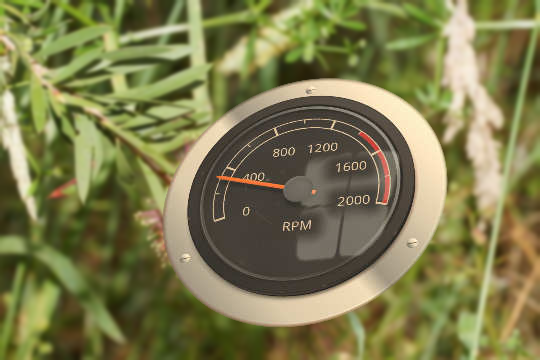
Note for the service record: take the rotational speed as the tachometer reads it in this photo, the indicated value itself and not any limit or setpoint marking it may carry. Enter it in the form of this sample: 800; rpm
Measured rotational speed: 300; rpm
